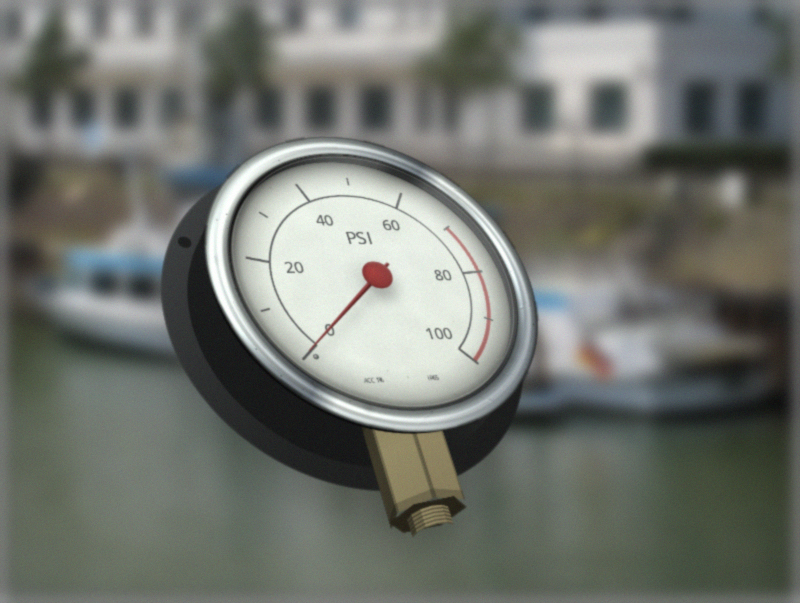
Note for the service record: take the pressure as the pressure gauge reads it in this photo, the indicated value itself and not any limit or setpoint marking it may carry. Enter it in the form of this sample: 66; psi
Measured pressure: 0; psi
